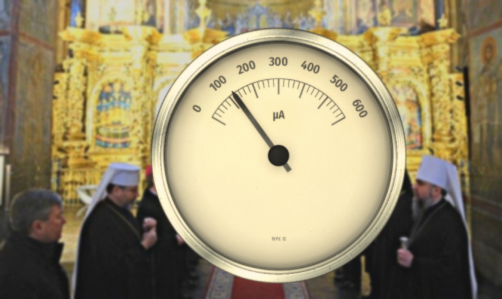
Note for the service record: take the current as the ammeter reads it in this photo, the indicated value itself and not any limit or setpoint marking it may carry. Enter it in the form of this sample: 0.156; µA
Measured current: 120; µA
